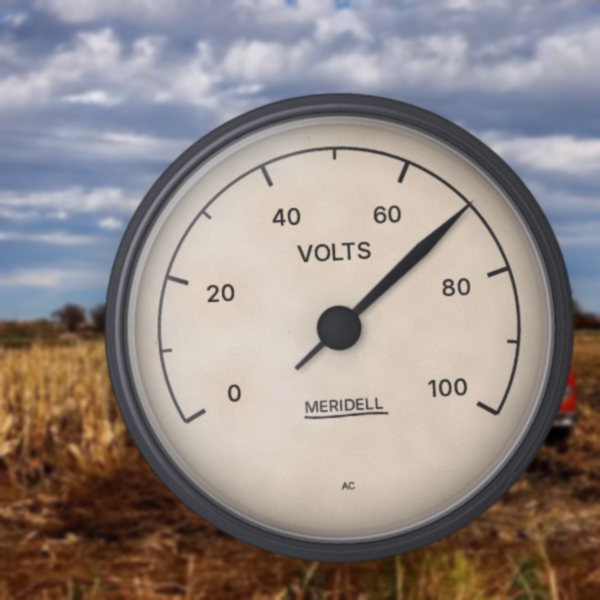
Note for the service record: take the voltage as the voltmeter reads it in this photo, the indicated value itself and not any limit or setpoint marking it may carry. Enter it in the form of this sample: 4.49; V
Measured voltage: 70; V
